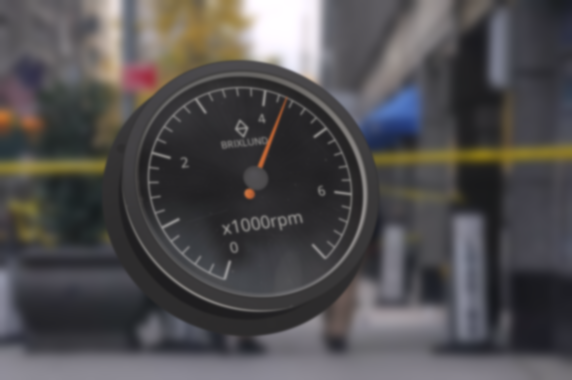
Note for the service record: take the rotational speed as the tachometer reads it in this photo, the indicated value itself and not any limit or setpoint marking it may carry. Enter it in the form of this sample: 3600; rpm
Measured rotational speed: 4300; rpm
